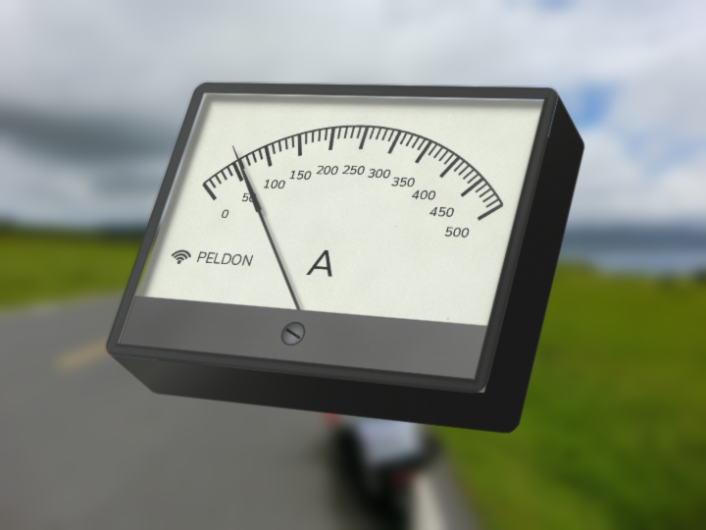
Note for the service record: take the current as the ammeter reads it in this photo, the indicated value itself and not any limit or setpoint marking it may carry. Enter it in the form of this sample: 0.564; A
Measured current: 60; A
